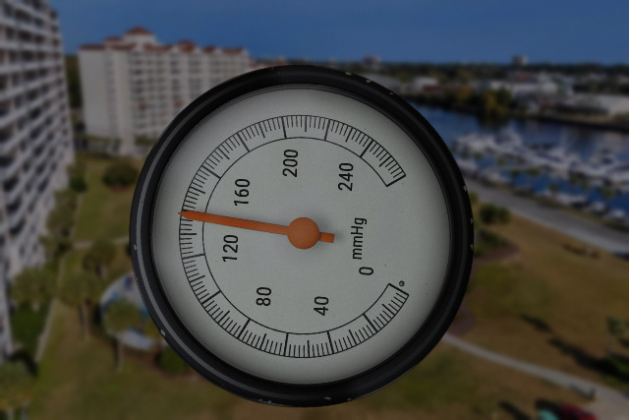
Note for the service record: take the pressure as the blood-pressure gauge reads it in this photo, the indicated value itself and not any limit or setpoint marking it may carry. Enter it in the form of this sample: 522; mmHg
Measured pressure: 138; mmHg
